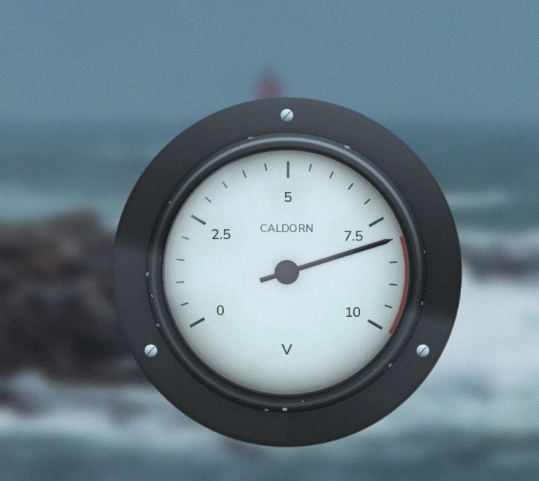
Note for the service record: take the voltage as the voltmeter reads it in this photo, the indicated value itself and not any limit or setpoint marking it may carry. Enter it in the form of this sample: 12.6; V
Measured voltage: 8; V
